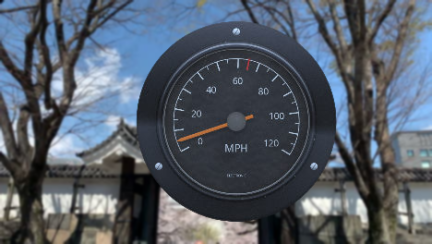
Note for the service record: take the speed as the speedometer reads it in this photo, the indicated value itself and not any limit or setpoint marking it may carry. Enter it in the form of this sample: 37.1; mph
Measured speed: 5; mph
